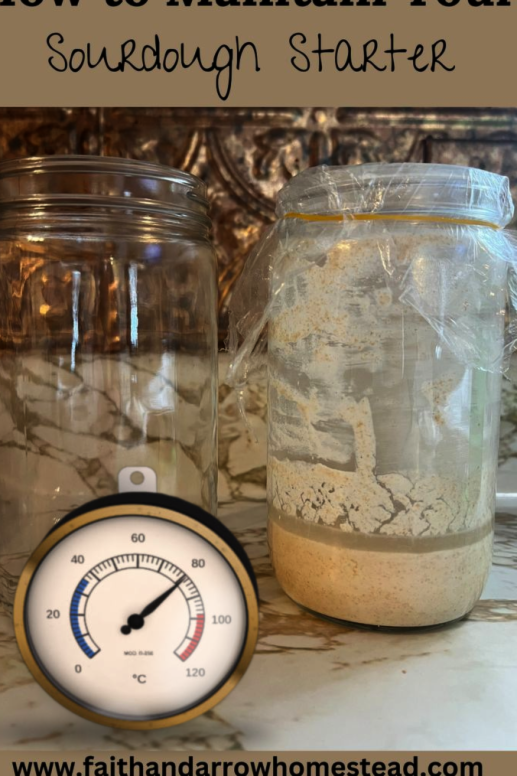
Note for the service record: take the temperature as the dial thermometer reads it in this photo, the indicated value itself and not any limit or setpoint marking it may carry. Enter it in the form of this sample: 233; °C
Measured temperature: 80; °C
